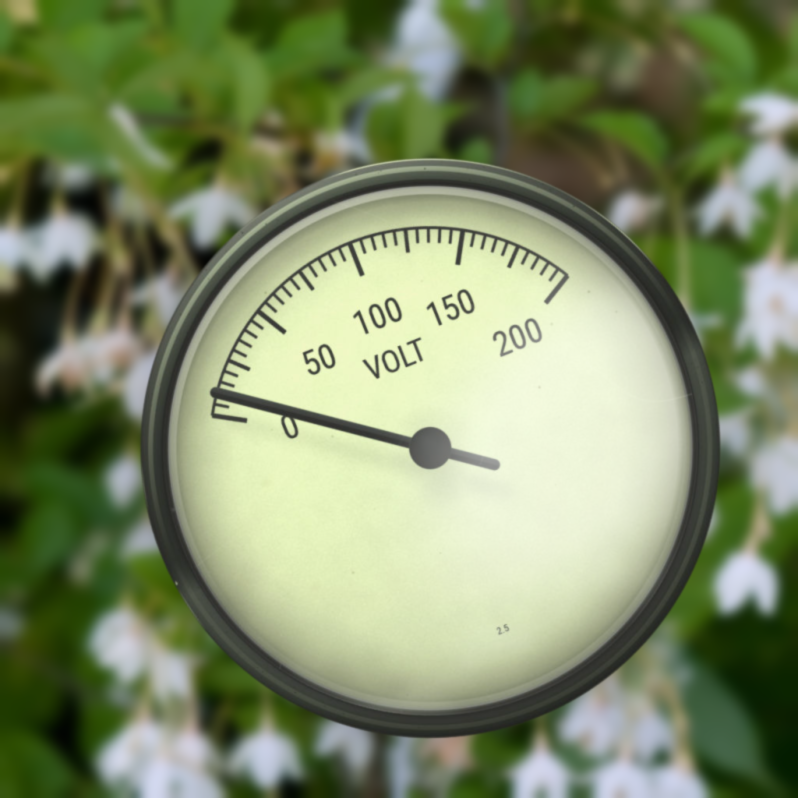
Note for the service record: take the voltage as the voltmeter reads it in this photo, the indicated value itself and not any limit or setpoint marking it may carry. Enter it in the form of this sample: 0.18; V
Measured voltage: 10; V
